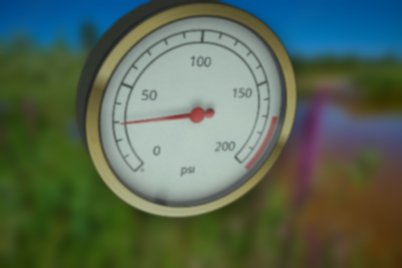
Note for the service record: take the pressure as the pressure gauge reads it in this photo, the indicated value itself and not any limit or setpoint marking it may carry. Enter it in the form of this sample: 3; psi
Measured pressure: 30; psi
